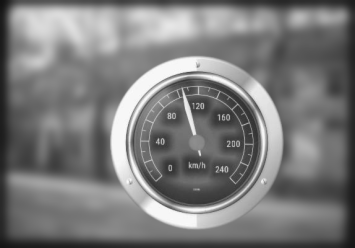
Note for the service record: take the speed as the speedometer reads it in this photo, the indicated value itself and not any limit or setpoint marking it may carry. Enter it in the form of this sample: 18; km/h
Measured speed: 105; km/h
